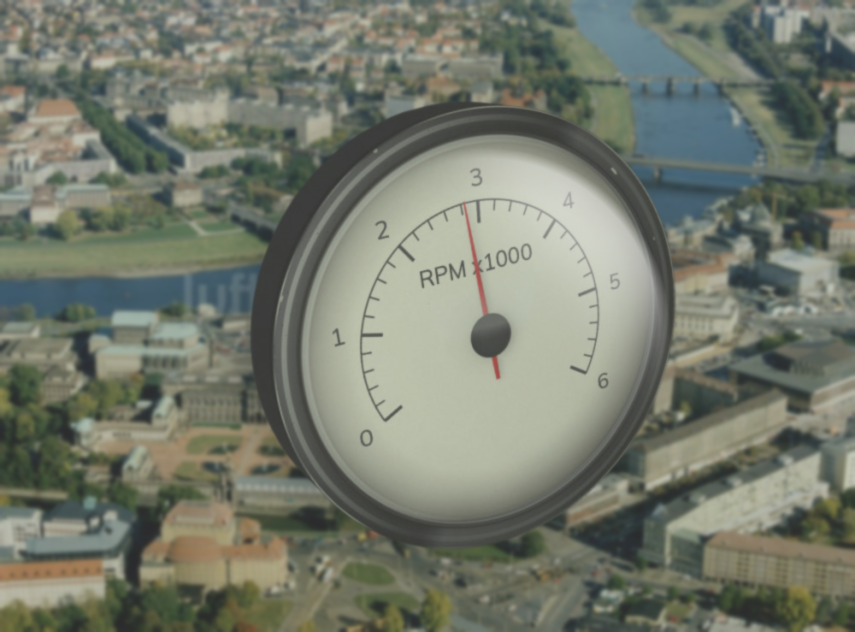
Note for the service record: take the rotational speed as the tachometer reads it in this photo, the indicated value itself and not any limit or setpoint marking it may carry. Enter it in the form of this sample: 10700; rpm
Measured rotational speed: 2800; rpm
